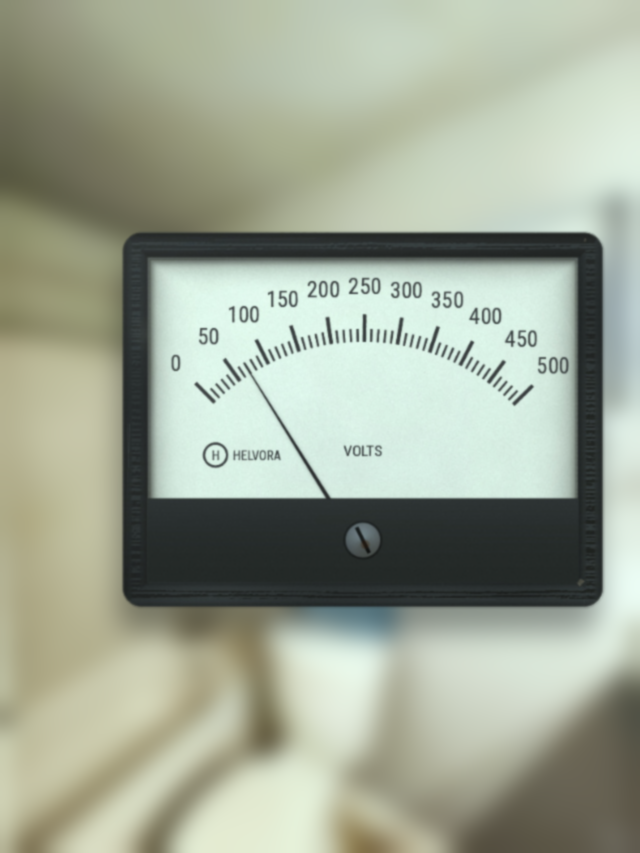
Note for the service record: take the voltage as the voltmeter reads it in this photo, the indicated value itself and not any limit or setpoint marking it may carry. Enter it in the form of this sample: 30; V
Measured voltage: 70; V
